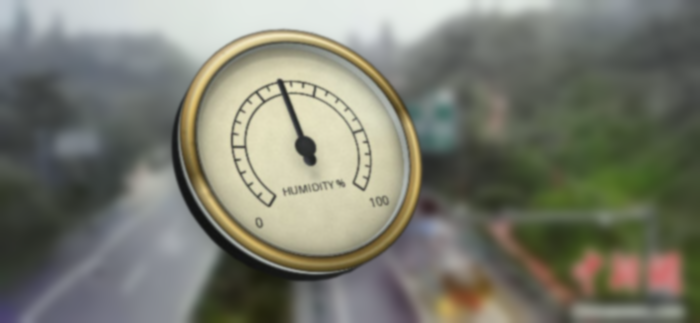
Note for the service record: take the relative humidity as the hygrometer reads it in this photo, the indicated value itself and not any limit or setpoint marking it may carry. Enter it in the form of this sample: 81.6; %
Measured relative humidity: 48; %
